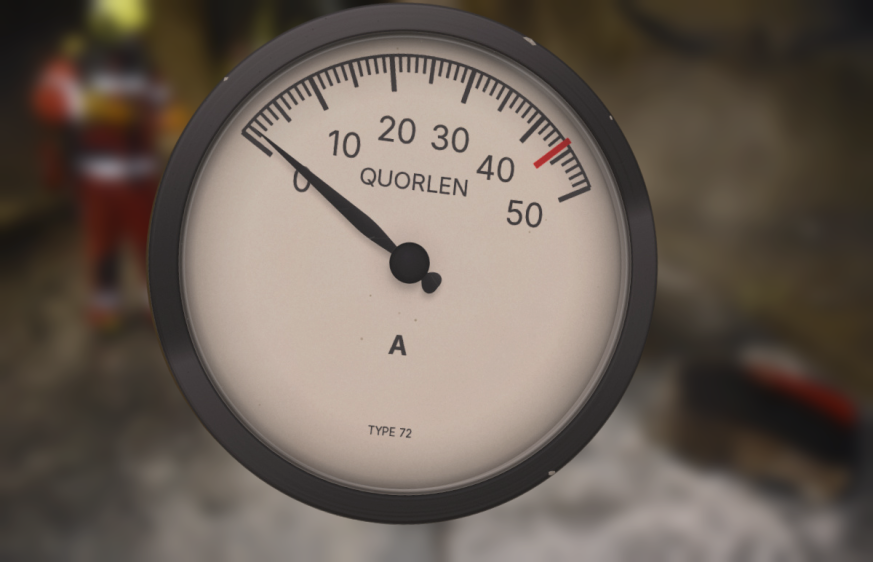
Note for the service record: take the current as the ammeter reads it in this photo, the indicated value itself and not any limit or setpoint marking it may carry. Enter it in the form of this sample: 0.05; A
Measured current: 1; A
